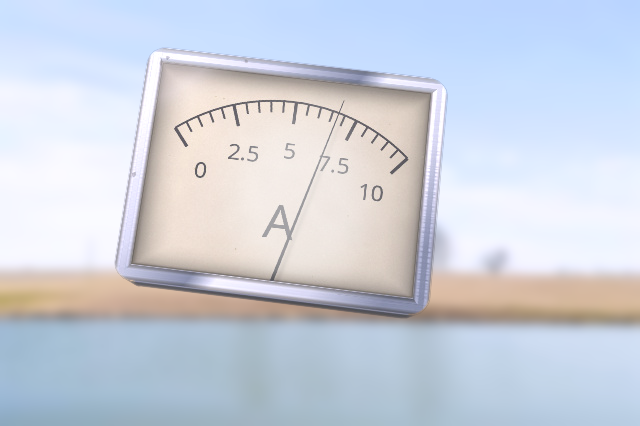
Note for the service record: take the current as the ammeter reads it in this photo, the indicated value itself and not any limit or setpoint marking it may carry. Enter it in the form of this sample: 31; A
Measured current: 6.75; A
